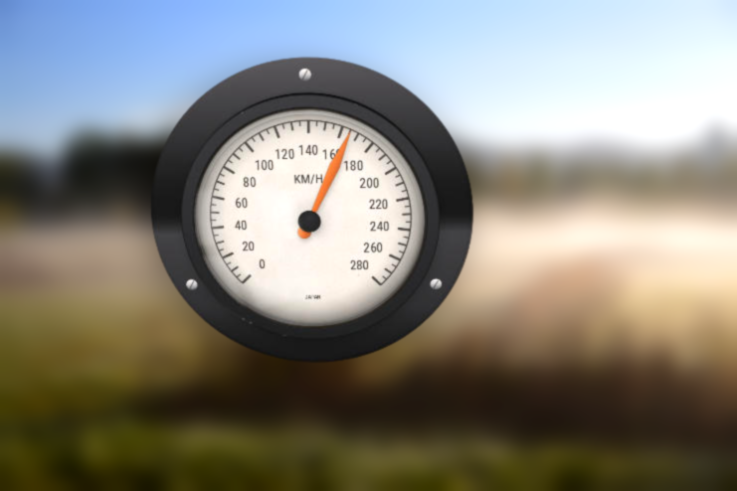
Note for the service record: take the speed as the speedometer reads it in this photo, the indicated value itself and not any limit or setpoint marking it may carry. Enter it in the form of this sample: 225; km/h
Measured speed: 165; km/h
